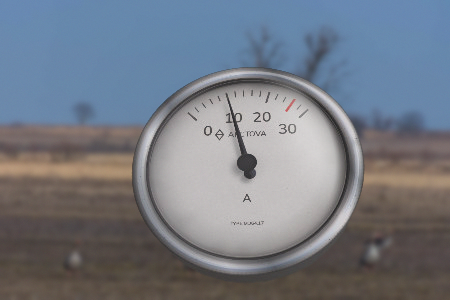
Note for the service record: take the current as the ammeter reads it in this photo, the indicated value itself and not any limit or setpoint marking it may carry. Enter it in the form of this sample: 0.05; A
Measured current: 10; A
